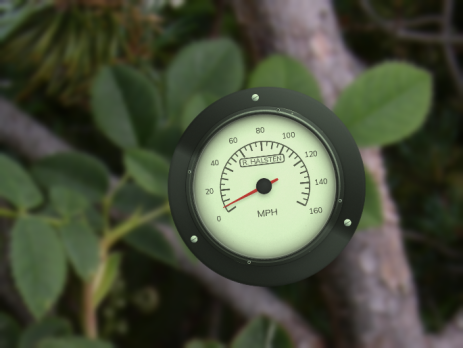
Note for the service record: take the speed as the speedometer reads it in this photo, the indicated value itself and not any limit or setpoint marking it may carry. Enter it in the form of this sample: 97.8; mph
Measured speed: 5; mph
